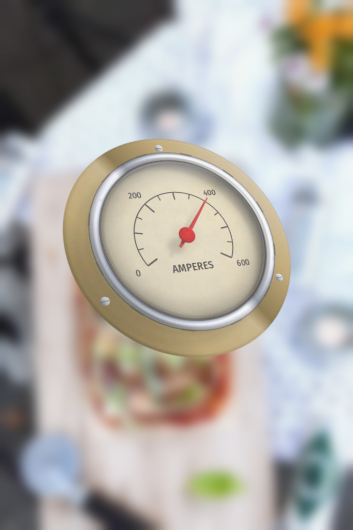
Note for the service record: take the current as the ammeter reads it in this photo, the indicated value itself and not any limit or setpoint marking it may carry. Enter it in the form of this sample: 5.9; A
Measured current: 400; A
